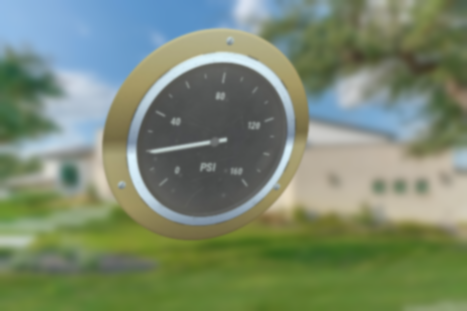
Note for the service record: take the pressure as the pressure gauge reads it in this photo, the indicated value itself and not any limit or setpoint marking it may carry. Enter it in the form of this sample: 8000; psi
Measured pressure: 20; psi
